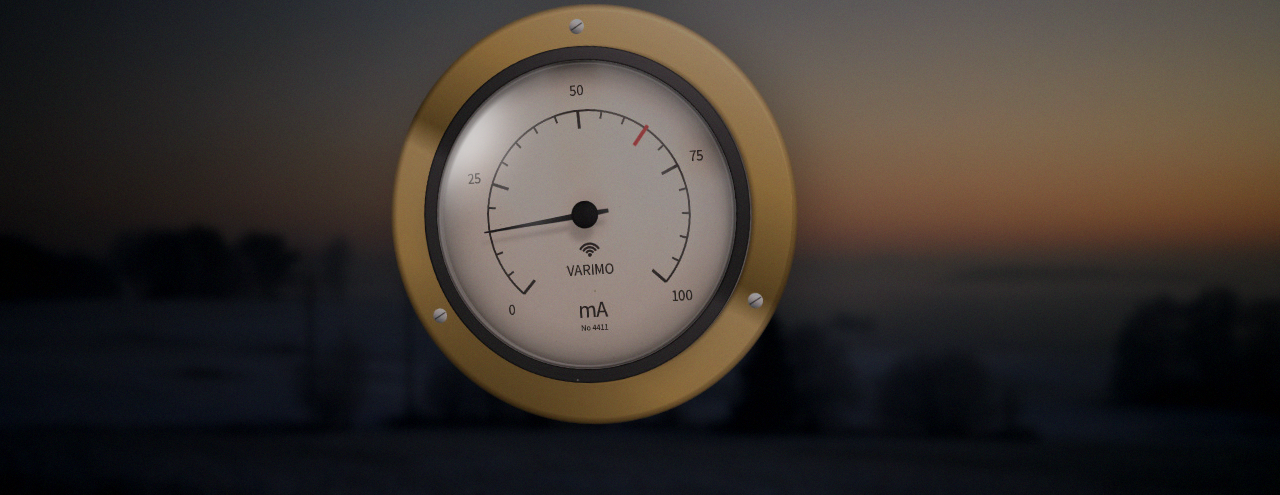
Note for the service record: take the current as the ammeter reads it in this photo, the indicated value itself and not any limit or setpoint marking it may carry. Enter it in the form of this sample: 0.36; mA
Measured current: 15; mA
